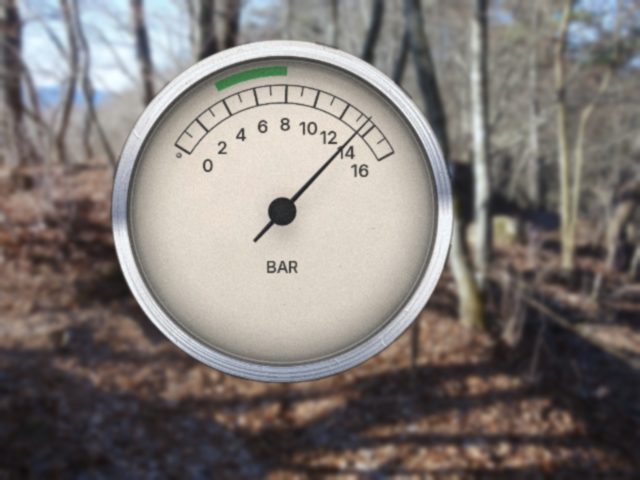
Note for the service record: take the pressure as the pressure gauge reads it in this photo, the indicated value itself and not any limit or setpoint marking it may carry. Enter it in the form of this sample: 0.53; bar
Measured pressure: 13.5; bar
